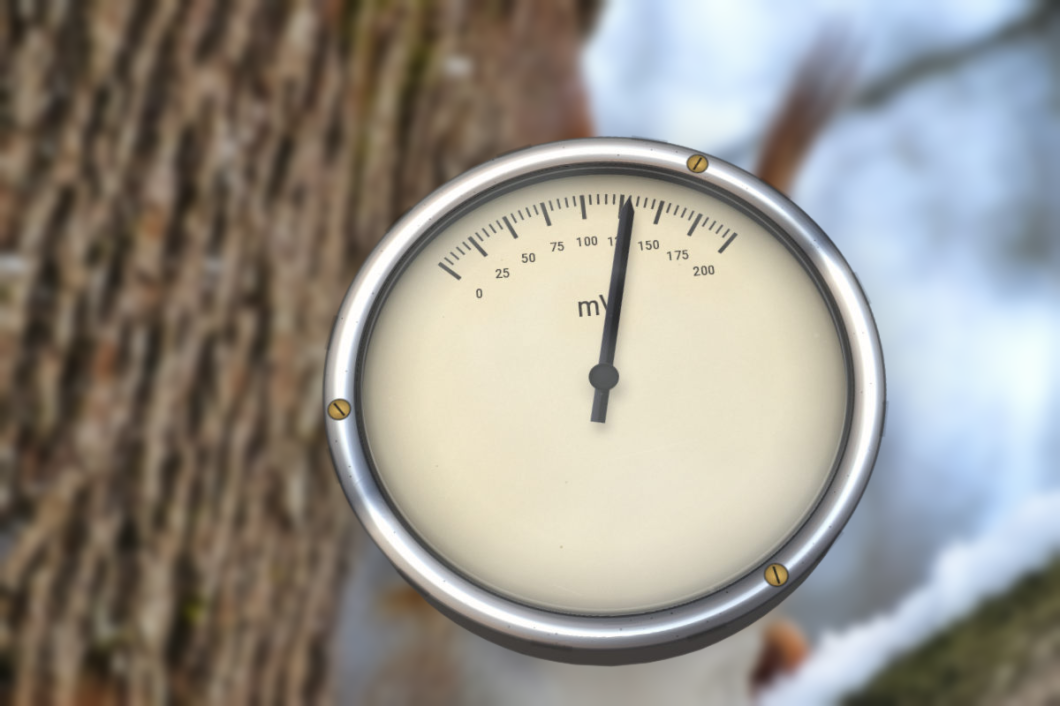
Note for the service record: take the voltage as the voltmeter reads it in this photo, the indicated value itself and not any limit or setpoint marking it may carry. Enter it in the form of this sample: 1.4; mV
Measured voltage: 130; mV
